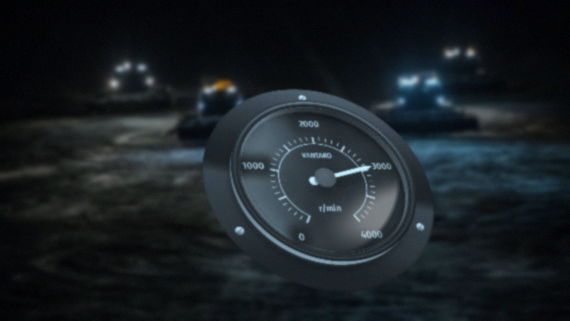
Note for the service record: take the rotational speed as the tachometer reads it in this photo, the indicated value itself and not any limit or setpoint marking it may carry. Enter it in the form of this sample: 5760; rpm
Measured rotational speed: 3000; rpm
